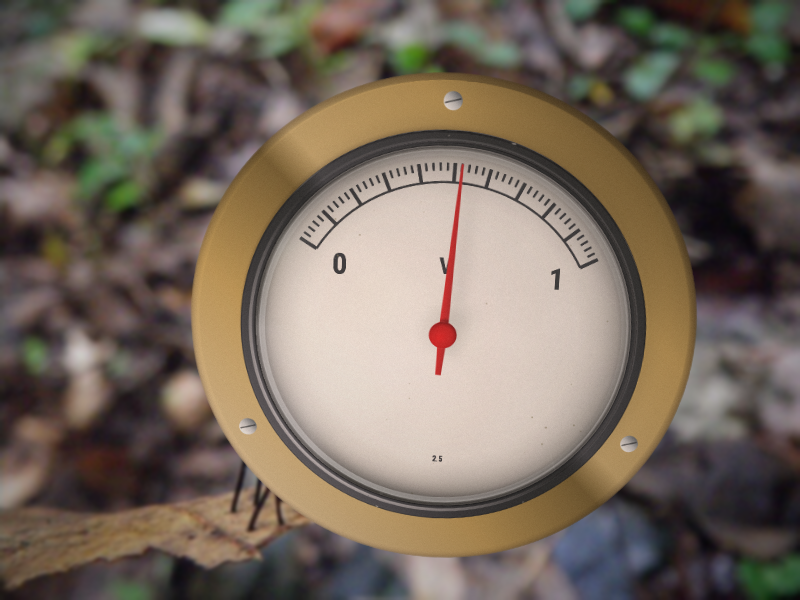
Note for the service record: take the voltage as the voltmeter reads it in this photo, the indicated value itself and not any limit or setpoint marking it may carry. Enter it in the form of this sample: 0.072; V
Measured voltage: 0.52; V
